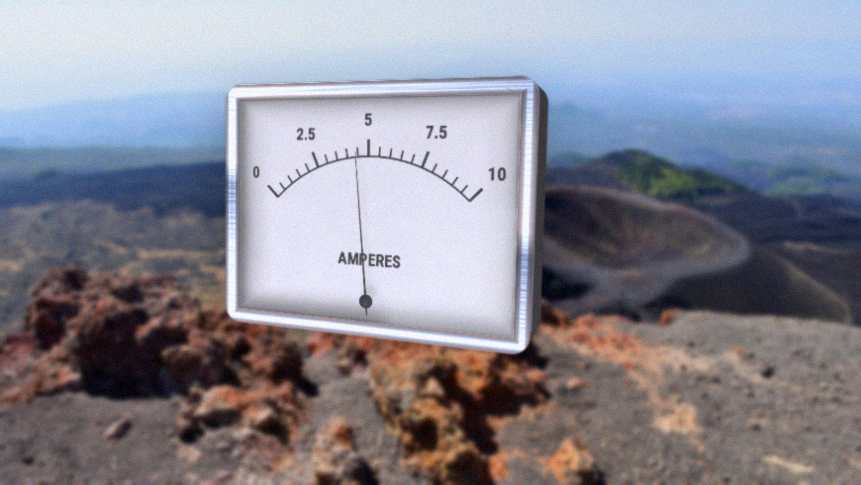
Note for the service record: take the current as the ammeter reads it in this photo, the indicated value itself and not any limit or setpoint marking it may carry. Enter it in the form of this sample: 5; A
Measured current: 4.5; A
